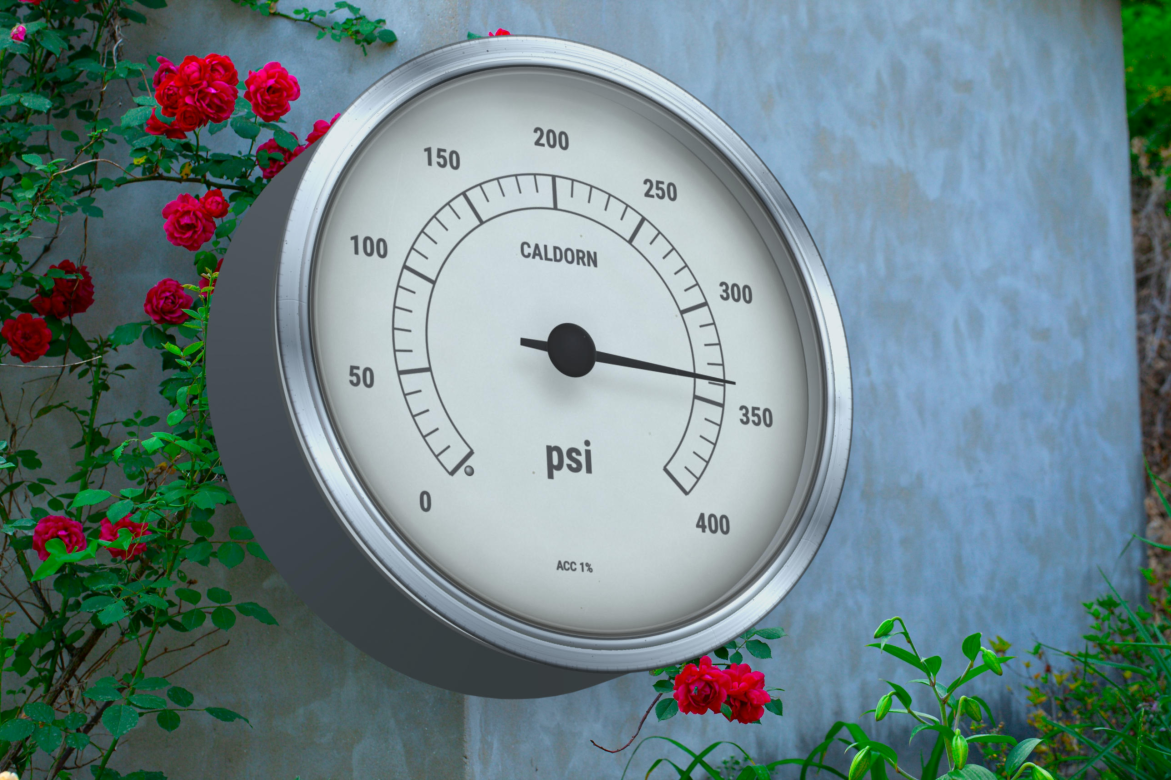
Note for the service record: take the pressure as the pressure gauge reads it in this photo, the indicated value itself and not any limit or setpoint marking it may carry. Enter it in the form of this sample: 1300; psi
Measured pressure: 340; psi
